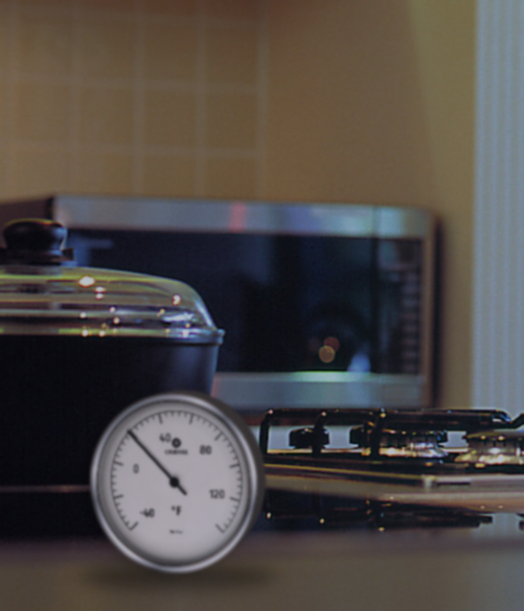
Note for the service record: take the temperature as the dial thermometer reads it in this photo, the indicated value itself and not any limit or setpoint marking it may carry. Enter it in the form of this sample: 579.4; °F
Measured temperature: 20; °F
